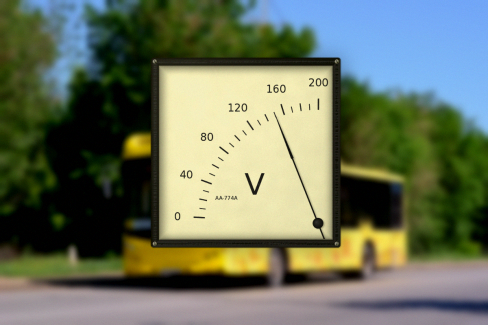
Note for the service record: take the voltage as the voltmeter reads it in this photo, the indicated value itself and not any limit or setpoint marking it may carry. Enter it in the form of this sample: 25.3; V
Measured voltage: 150; V
